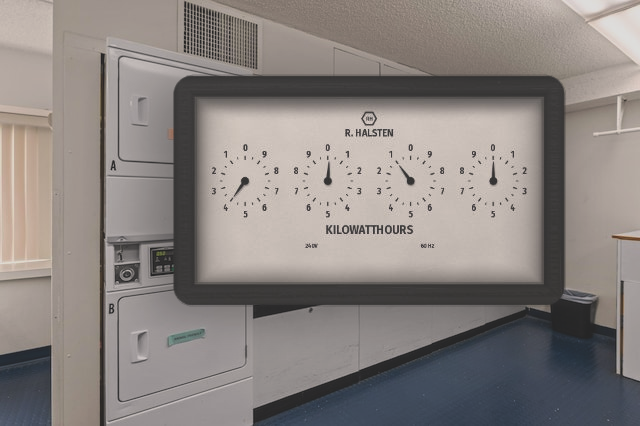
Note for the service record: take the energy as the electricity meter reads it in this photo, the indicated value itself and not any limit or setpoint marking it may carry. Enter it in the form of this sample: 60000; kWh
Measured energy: 4010; kWh
